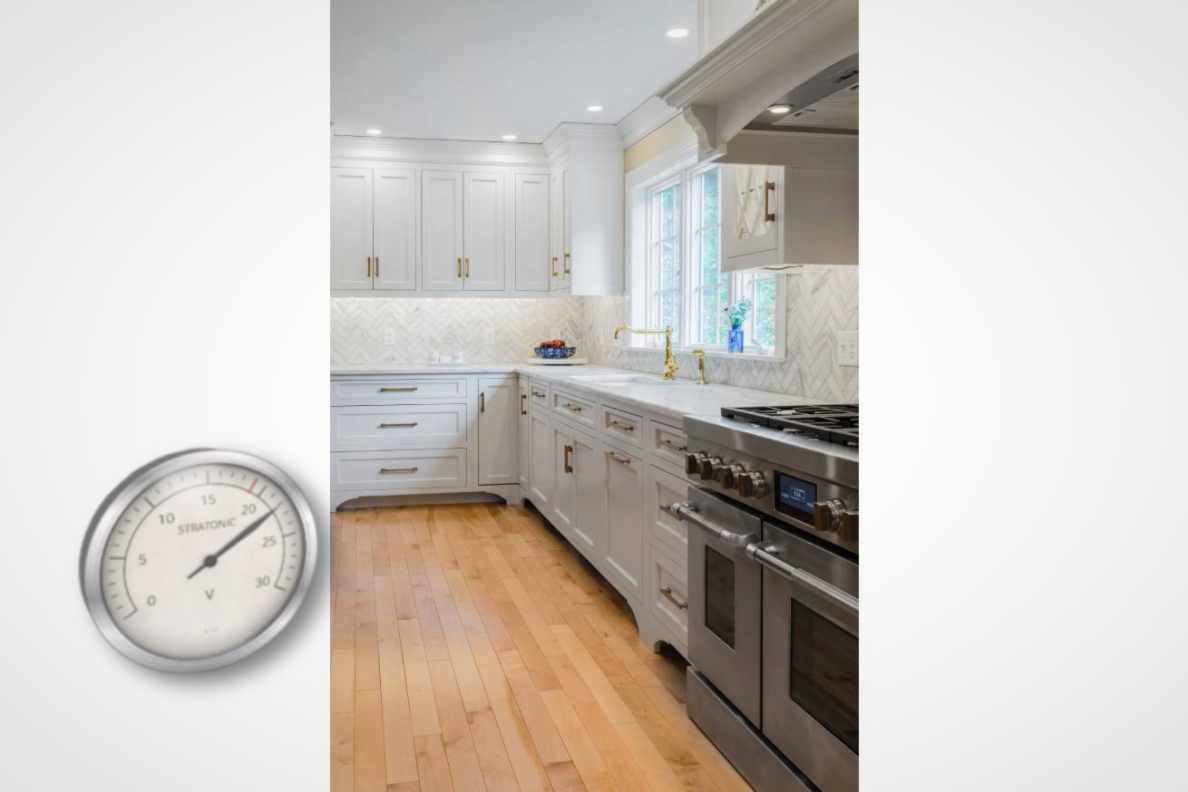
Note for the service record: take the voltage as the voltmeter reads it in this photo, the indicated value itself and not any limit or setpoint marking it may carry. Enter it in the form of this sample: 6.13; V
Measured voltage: 22; V
